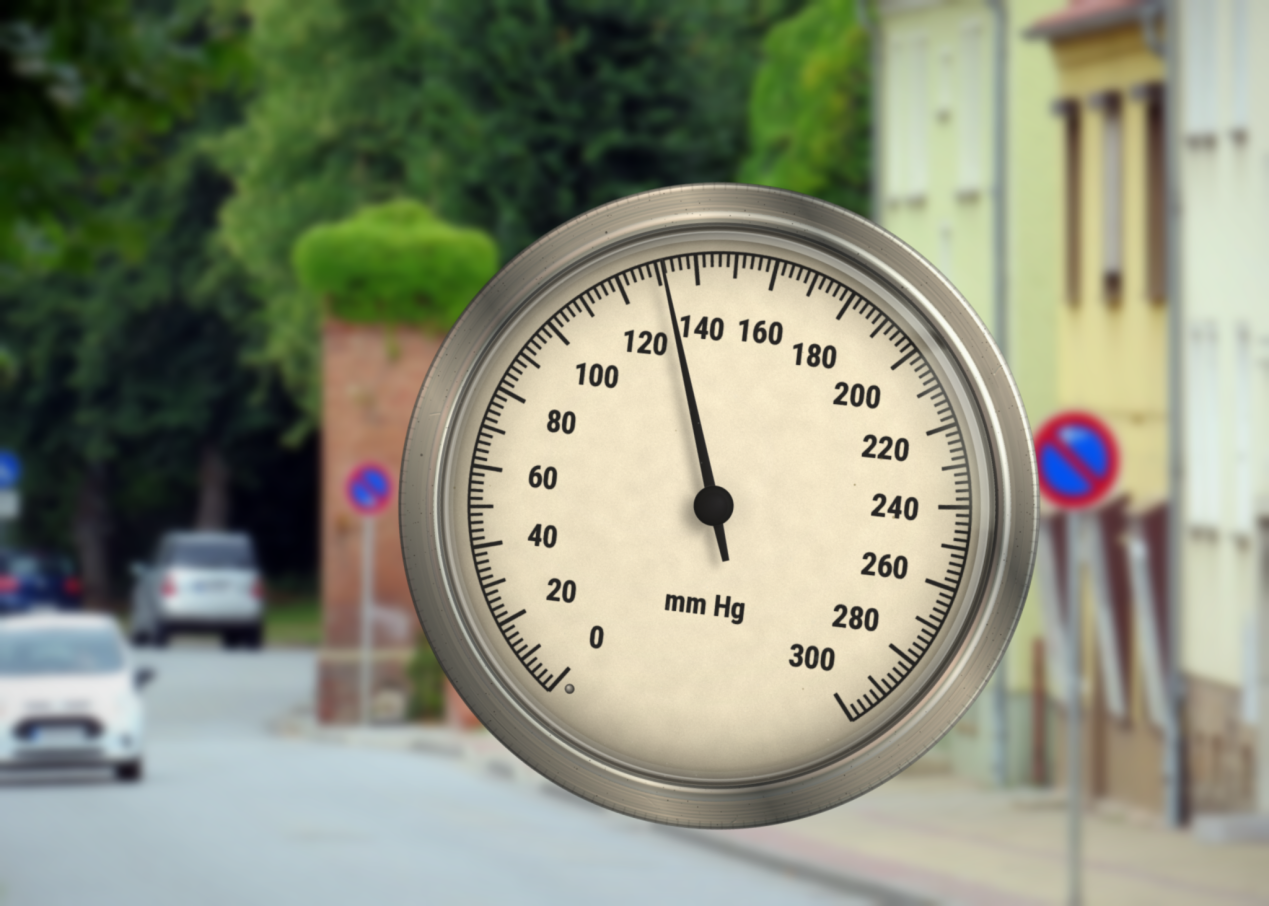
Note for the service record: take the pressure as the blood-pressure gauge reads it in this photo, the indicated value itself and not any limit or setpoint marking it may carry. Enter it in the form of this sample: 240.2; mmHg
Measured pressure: 132; mmHg
